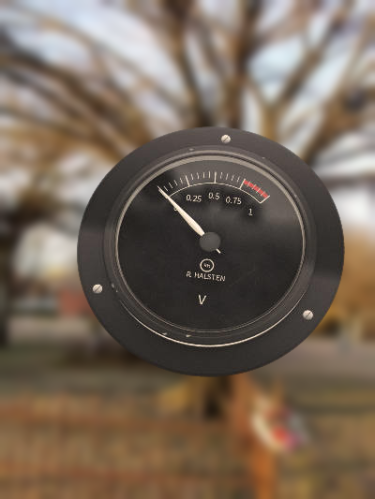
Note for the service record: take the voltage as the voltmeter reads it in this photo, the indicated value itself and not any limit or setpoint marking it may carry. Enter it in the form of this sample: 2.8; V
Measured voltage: 0; V
